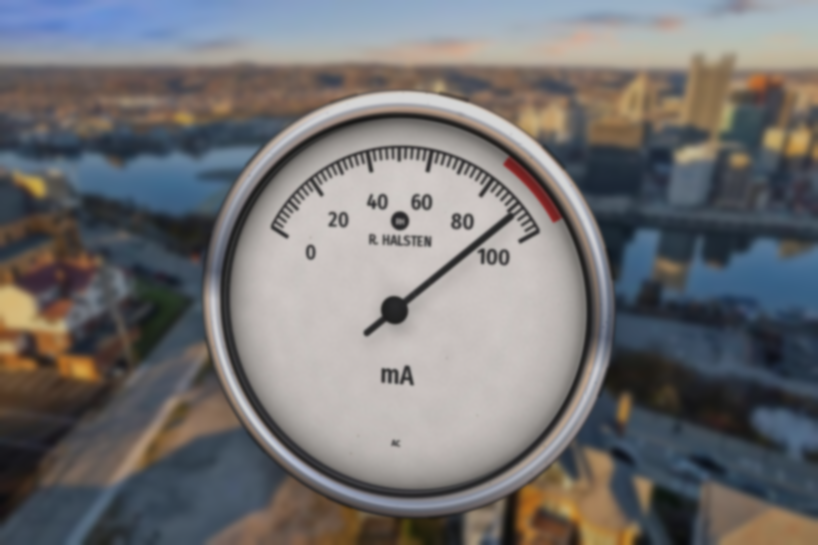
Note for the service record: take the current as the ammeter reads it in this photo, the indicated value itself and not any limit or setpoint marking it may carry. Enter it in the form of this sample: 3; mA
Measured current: 92; mA
